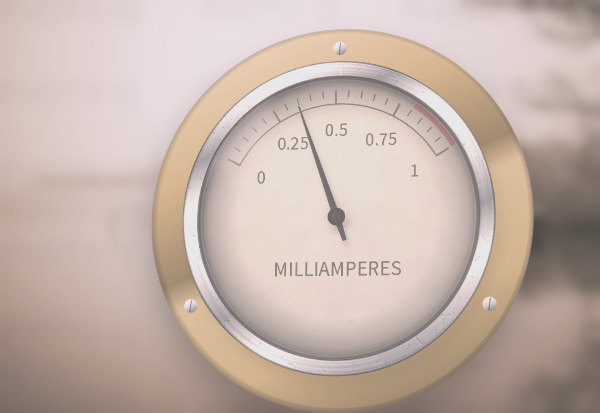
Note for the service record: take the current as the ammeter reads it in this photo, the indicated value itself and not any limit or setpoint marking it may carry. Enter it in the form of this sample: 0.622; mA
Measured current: 0.35; mA
